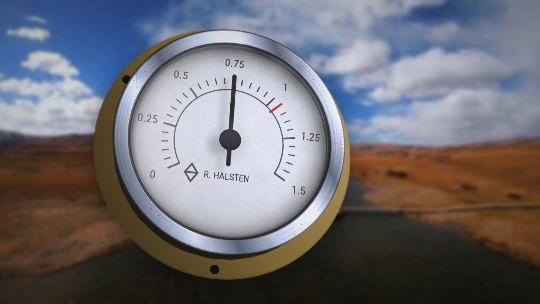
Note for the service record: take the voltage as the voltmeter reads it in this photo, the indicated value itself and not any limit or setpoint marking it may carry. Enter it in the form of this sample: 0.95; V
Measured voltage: 0.75; V
